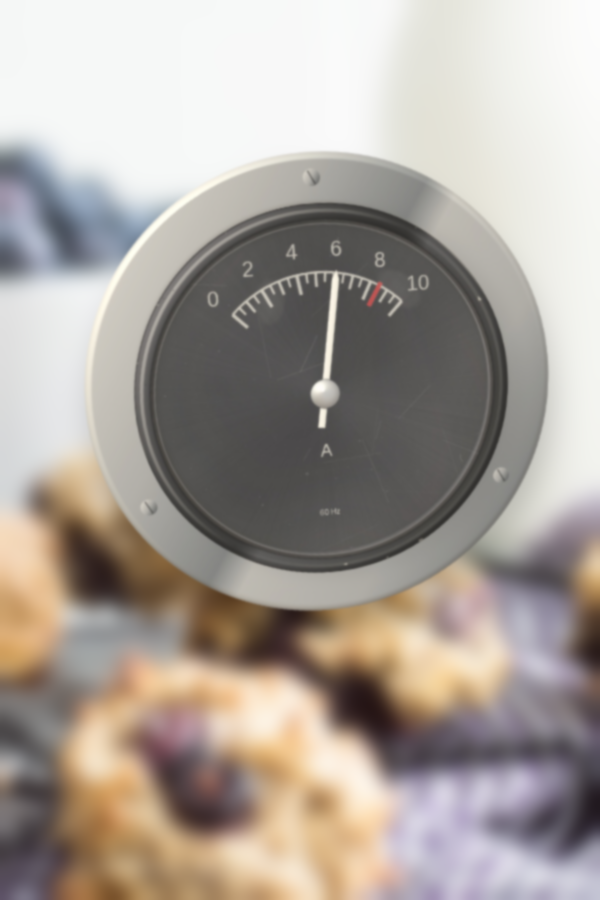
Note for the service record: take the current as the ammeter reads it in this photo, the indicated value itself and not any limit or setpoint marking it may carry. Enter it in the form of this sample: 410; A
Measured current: 6; A
